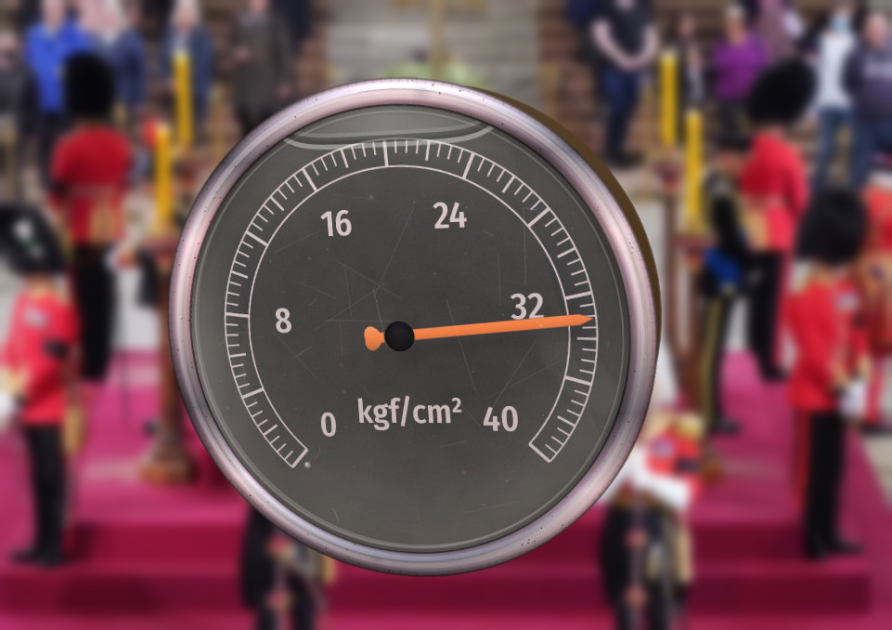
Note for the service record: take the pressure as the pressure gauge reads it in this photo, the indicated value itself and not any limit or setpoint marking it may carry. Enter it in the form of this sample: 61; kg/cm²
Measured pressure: 33; kg/cm²
